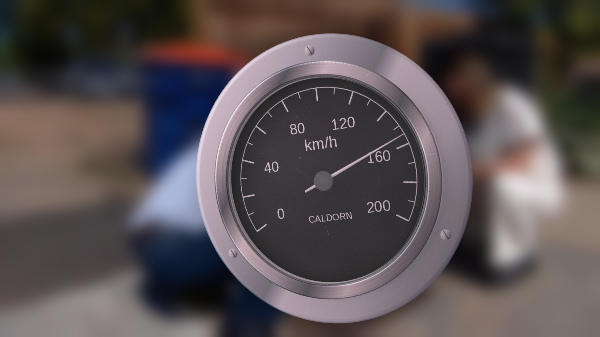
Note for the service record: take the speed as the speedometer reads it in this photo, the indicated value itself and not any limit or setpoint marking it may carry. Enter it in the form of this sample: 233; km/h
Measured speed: 155; km/h
